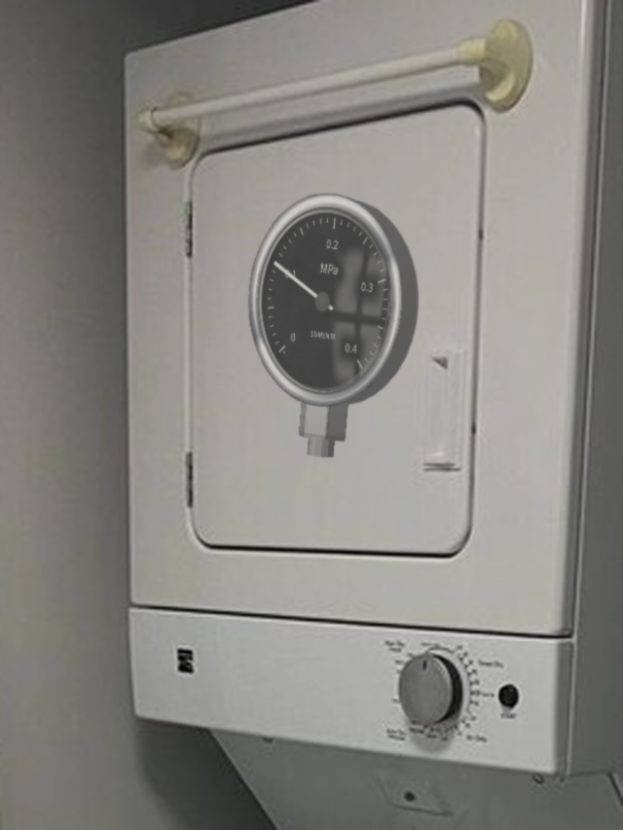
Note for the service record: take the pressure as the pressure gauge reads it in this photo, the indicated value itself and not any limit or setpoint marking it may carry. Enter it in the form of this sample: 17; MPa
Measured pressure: 0.1; MPa
